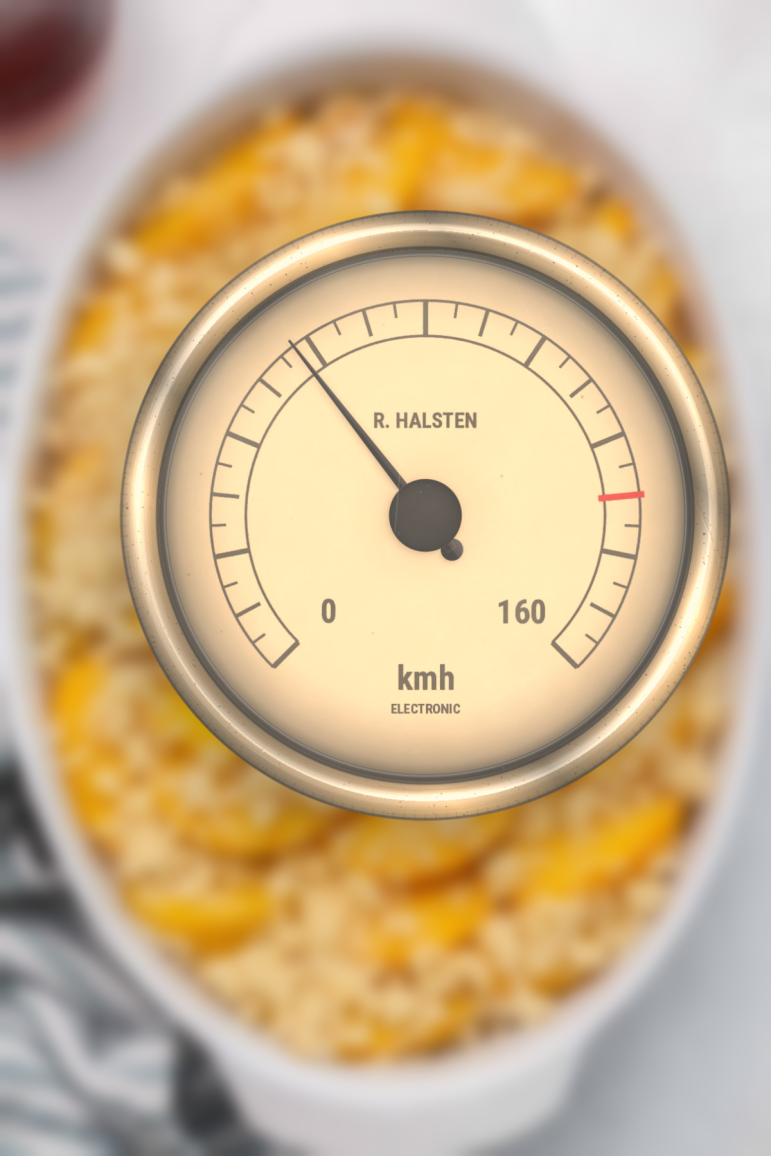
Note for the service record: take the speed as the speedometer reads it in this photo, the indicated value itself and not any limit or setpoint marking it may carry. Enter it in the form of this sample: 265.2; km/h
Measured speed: 57.5; km/h
